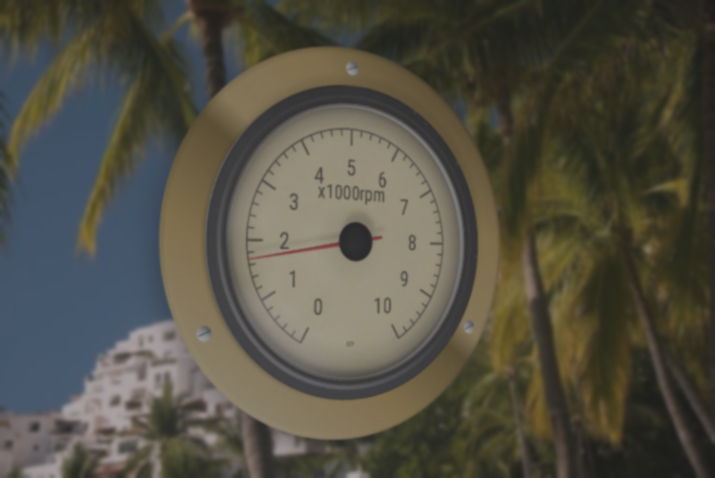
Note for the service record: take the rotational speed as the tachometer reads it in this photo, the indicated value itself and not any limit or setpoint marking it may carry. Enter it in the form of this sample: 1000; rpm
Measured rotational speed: 1700; rpm
